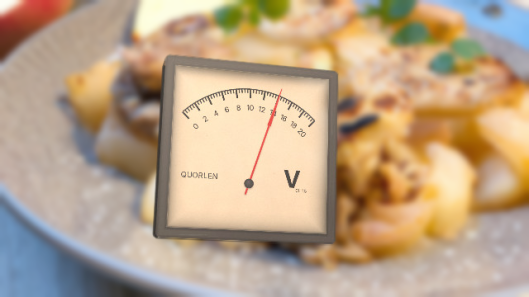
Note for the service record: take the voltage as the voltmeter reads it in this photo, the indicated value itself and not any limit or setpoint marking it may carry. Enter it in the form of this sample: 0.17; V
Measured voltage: 14; V
